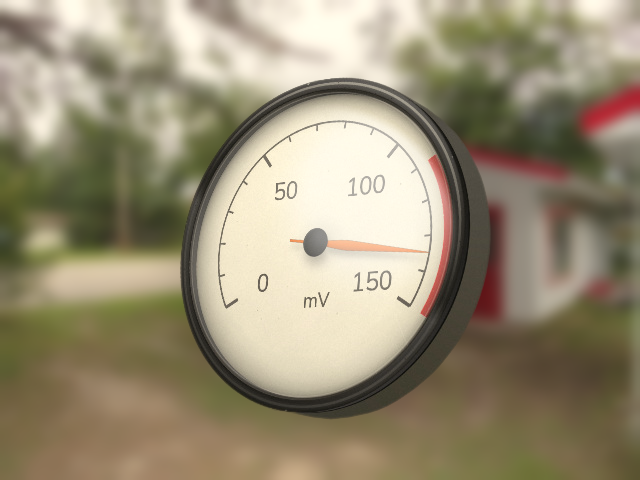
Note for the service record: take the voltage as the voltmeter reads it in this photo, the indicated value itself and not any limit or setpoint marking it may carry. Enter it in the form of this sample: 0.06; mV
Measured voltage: 135; mV
